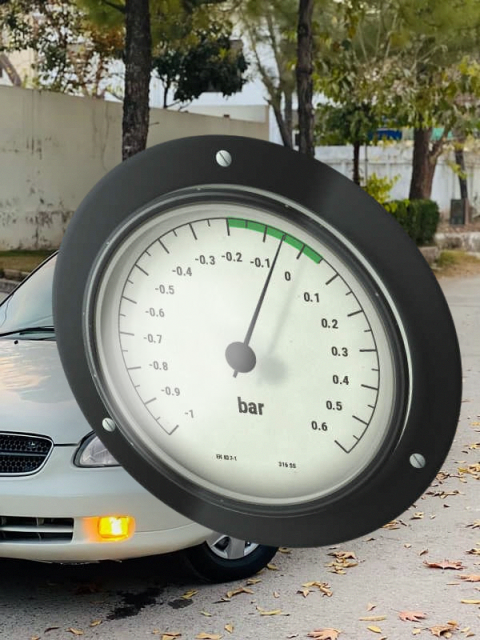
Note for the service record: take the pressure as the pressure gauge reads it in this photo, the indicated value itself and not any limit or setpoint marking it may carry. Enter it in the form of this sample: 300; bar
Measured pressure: -0.05; bar
